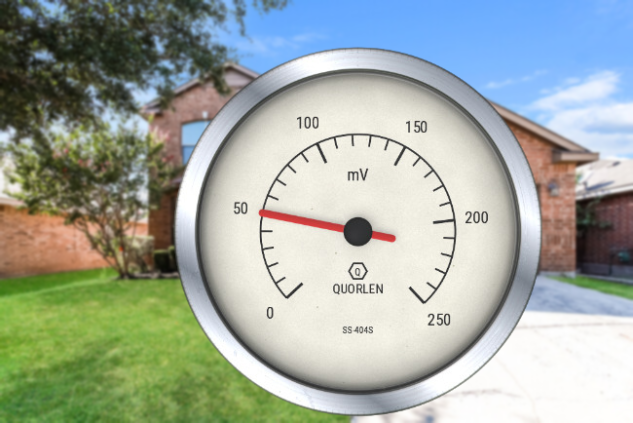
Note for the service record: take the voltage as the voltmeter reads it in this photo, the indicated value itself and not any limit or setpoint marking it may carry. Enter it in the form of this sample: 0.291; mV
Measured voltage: 50; mV
